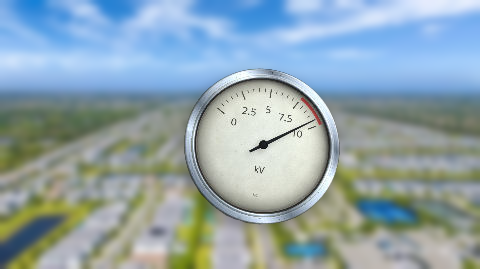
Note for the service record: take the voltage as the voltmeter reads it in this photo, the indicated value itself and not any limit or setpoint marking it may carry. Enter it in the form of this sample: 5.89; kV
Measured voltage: 9.5; kV
